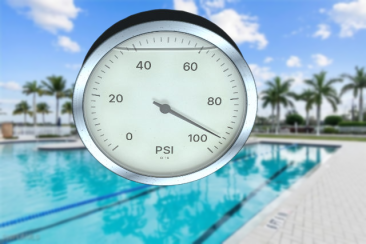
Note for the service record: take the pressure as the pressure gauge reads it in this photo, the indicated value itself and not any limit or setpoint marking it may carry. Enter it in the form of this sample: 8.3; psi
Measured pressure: 94; psi
